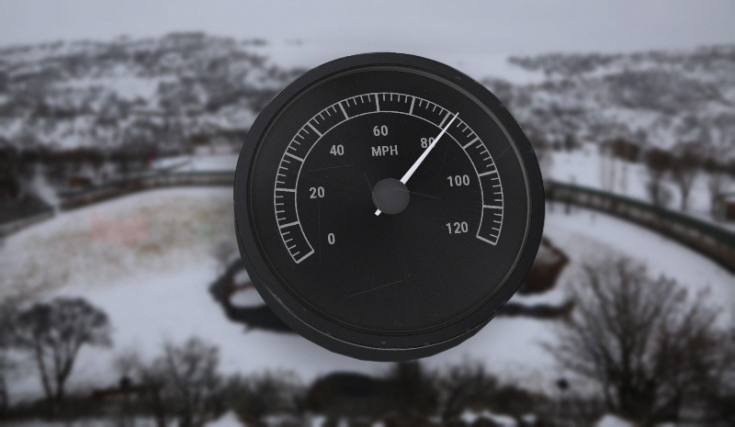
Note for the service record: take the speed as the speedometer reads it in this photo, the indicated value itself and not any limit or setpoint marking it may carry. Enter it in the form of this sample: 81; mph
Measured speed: 82; mph
